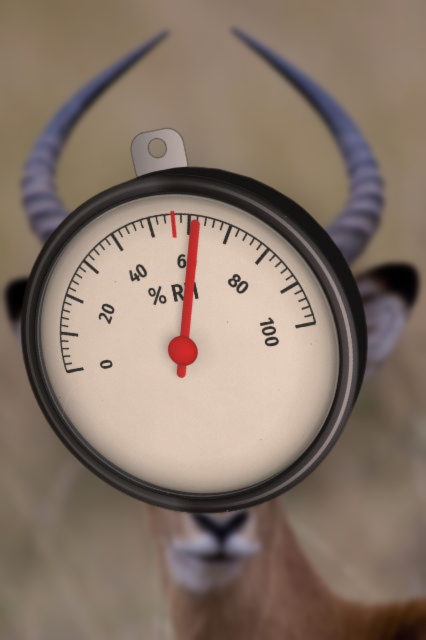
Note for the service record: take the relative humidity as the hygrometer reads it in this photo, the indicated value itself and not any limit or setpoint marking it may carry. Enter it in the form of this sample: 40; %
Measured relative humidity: 62; %
